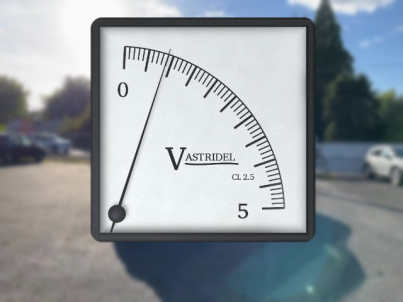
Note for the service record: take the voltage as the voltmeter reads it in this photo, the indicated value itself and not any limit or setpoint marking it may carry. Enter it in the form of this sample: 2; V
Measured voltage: 0.9; V
